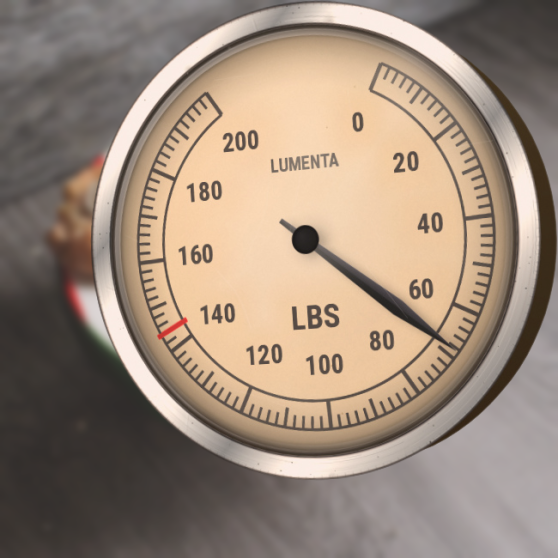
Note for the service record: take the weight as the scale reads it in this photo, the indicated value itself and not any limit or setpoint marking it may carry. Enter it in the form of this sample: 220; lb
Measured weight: 68; lb
